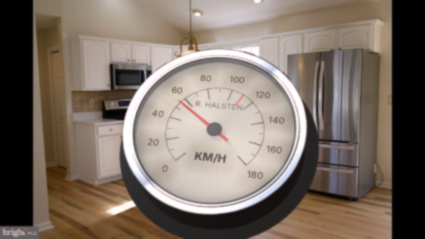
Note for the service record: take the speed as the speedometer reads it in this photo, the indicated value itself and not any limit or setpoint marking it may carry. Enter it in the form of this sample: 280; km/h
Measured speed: 55; km/h
